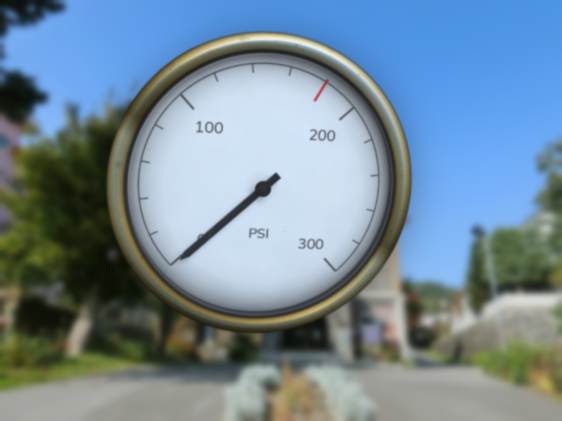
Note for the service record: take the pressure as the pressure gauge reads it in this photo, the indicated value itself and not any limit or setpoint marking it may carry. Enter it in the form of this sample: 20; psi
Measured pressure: 0; psi
